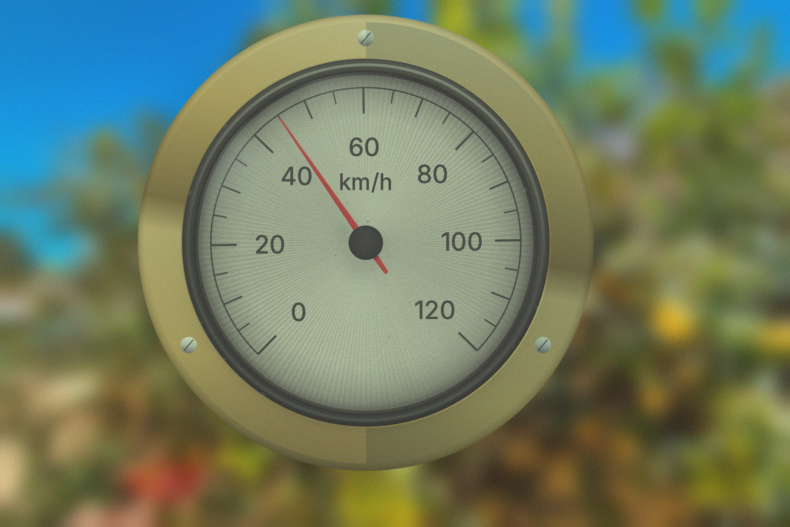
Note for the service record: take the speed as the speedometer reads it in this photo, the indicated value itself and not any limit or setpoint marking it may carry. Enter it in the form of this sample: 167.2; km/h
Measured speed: 45; km/h
